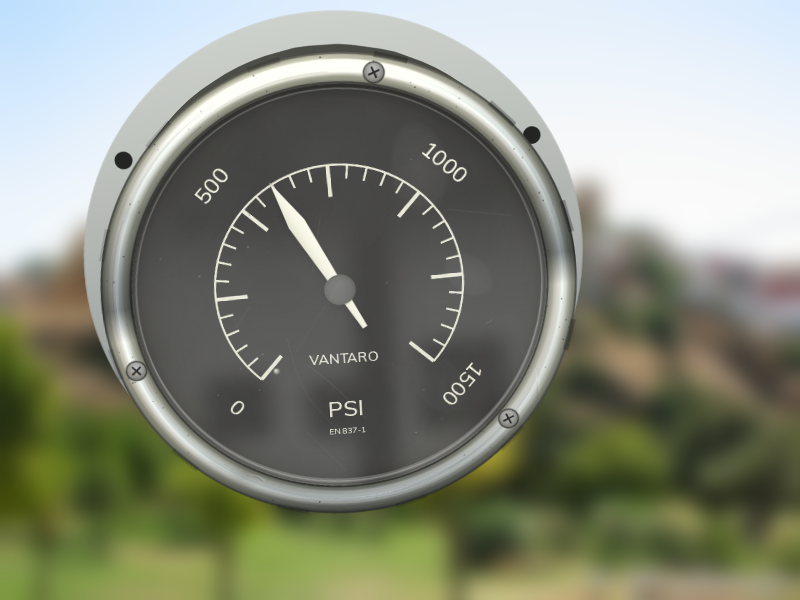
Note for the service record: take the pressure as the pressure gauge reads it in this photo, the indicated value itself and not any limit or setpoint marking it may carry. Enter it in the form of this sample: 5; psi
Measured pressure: 600; psi
